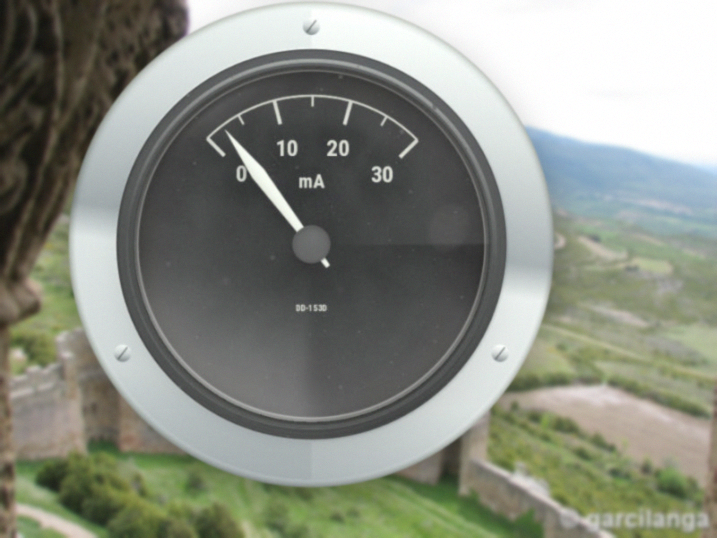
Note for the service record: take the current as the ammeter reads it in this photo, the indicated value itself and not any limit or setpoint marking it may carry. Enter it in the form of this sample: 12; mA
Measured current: 2.5; mA
